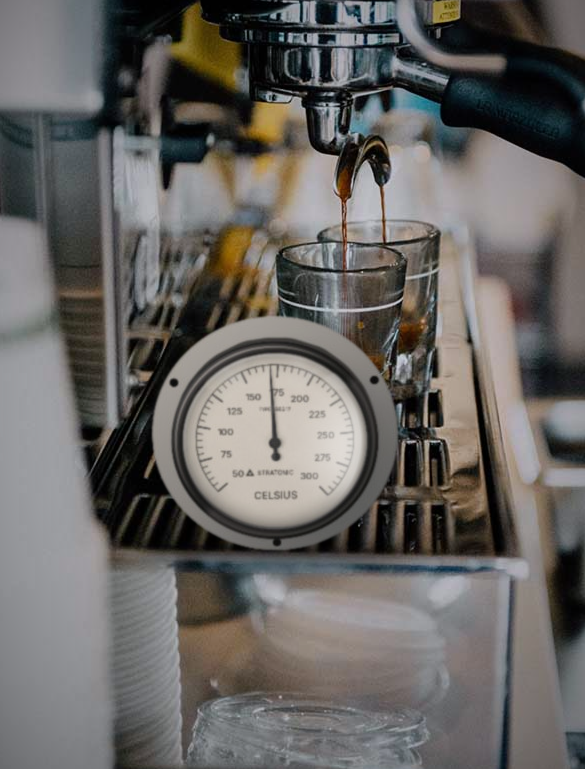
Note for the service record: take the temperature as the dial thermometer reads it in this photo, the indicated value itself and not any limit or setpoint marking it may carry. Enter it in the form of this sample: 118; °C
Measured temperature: 170; °C
